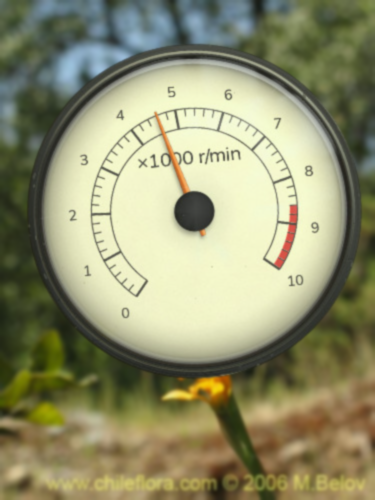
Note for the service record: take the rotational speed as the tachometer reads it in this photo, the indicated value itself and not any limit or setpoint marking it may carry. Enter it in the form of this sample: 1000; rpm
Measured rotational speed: 4600; rpm
